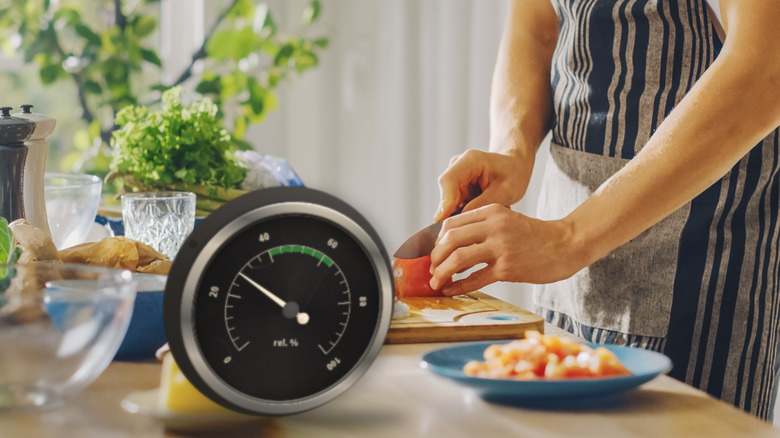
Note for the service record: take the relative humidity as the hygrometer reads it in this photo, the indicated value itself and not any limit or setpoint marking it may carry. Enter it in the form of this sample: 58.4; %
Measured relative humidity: 28; %
